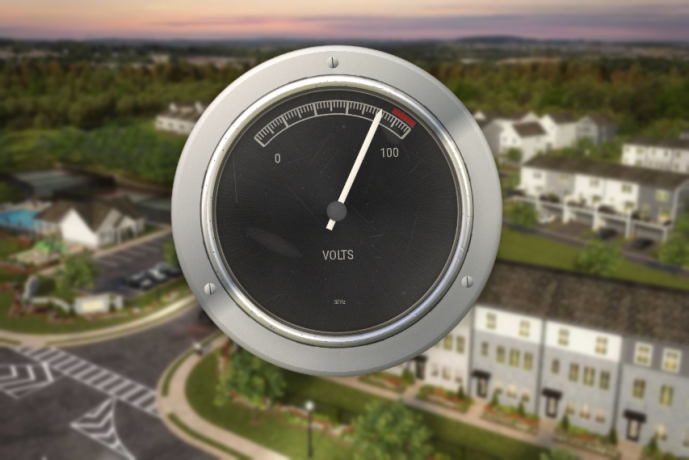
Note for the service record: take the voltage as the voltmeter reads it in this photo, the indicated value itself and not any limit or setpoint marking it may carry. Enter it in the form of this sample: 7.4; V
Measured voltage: 80; V
